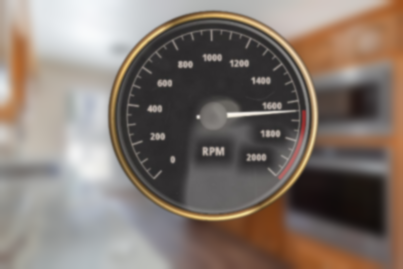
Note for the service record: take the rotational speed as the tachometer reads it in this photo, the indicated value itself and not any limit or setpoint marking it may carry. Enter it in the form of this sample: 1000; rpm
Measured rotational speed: 1650; rpm
